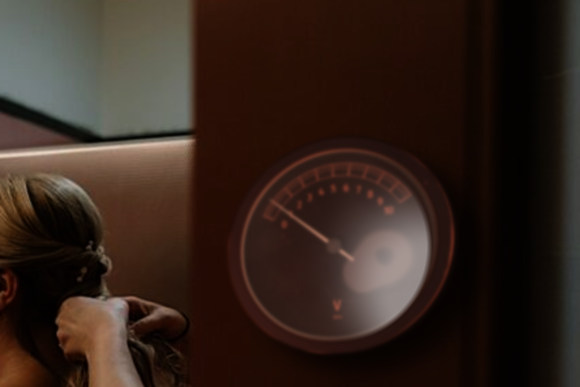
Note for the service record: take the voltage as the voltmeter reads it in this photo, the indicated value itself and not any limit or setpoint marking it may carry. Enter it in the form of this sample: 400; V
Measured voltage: 1; V
